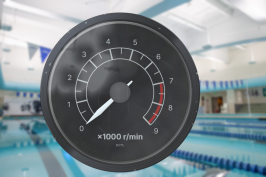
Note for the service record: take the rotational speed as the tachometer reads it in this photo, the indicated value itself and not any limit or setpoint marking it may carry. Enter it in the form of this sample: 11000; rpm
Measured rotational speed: 0; rpm
